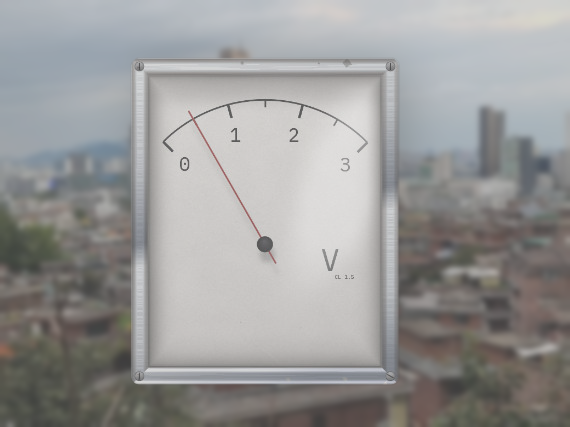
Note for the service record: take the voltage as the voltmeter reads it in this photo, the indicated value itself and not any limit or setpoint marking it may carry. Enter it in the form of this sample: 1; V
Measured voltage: 0.5; V
